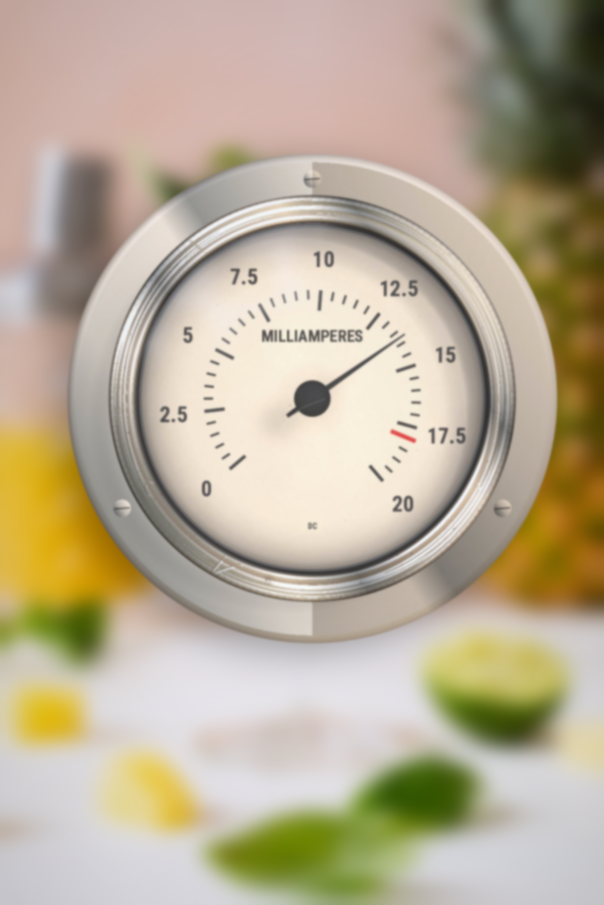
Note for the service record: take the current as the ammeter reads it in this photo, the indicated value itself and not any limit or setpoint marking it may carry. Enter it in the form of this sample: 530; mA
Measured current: 13.75; mA
